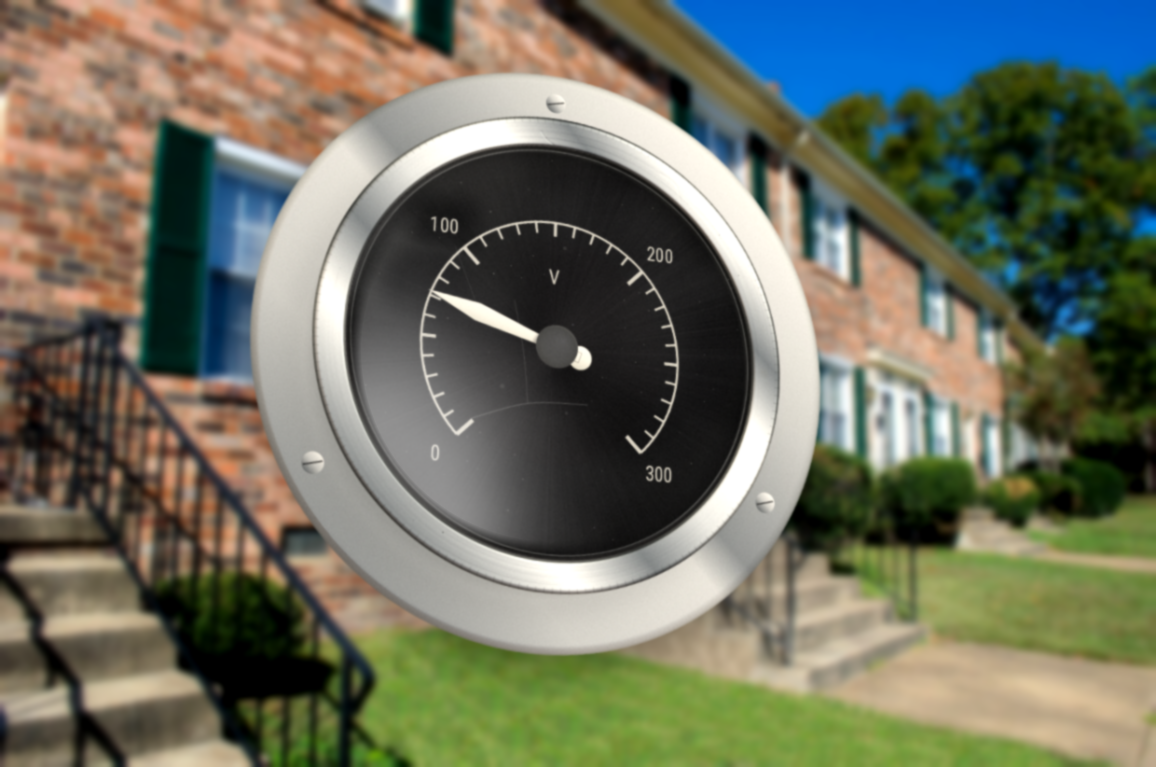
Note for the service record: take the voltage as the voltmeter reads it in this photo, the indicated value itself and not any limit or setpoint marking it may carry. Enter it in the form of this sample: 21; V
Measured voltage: 70; V
